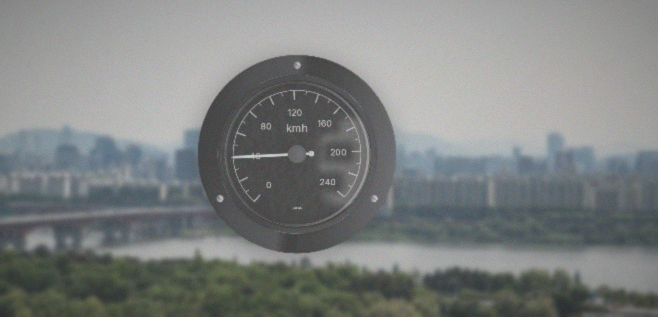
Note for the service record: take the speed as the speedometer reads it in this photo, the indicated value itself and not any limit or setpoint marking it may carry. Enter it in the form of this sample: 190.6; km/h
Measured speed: 40; km/h
